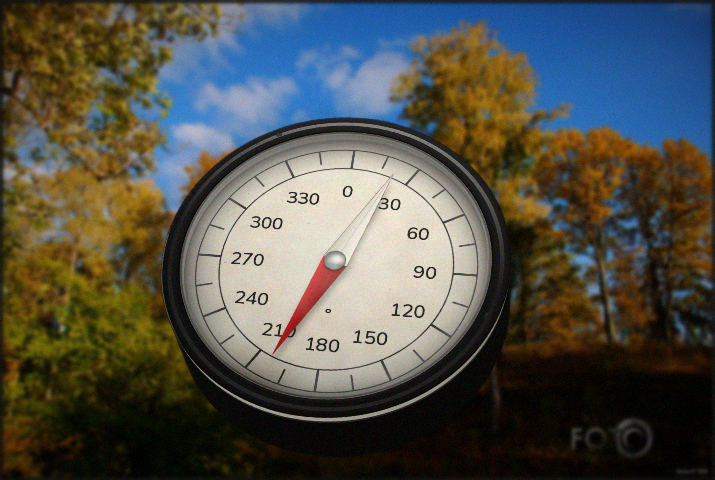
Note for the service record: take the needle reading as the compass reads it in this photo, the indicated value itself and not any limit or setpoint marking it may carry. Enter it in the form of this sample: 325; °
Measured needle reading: 202.5; °
